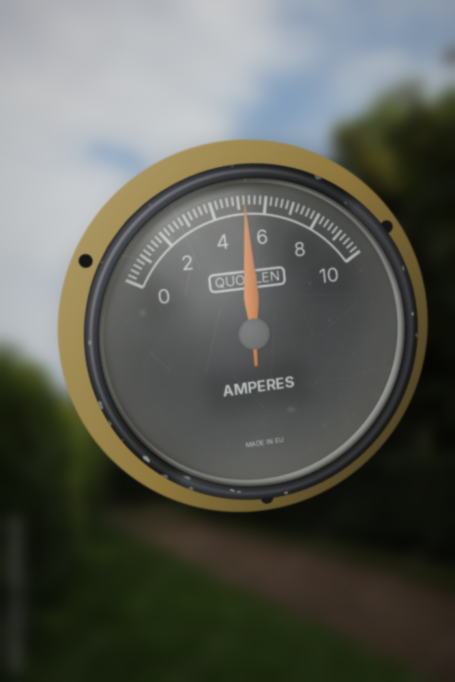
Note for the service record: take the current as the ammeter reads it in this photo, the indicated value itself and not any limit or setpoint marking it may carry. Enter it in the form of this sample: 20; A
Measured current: 5.2; A
